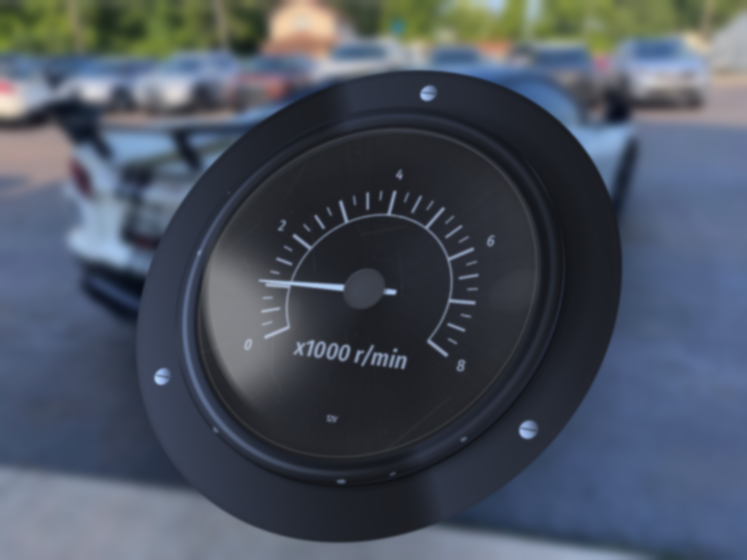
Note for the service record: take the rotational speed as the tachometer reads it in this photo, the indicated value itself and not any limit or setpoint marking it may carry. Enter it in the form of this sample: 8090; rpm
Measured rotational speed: 1000; rpm
